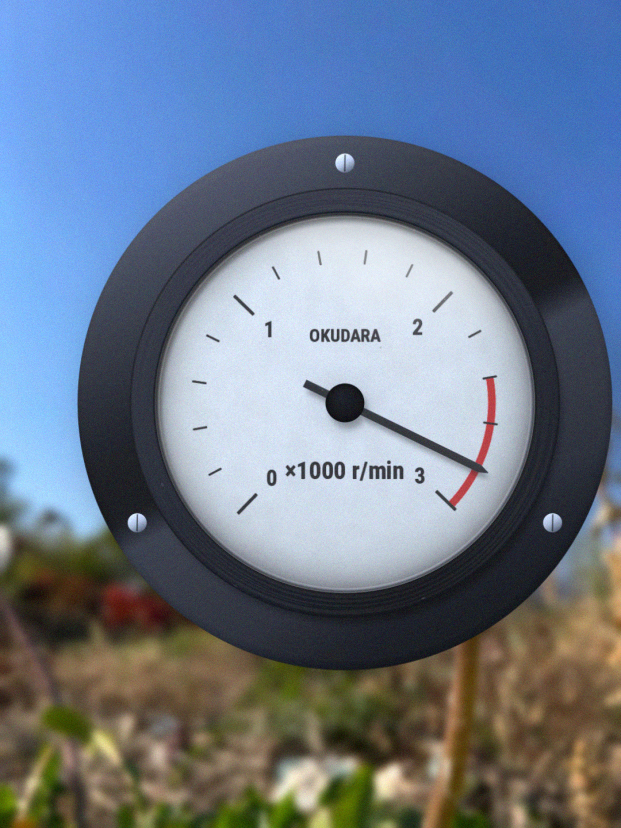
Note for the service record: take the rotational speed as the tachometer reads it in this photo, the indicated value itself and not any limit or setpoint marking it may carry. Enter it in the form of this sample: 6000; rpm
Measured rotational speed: 2800; rpm
